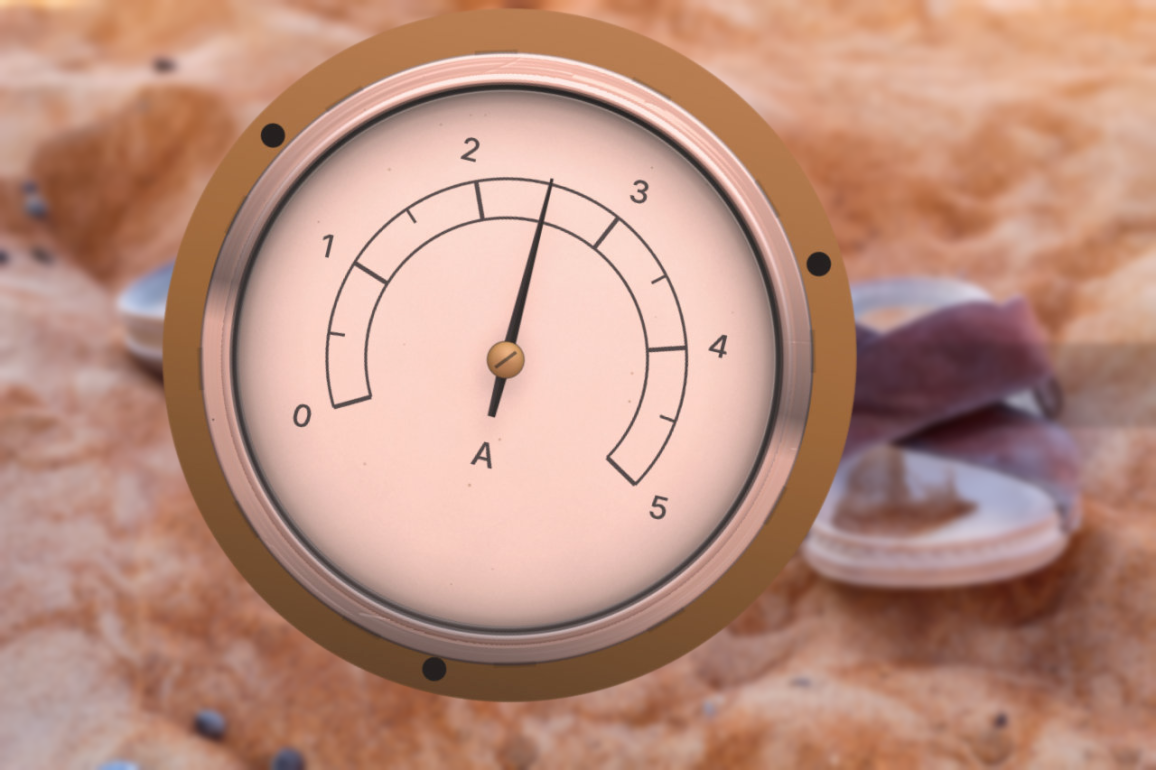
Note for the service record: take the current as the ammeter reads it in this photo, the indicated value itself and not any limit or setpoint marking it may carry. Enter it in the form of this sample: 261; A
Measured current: 2.5; A
